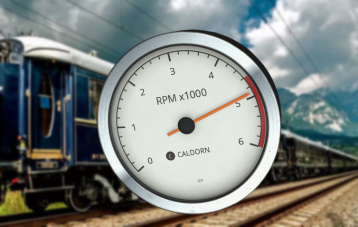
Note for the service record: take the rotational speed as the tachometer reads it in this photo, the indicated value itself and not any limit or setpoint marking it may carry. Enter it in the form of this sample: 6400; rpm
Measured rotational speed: 4900; rpm
